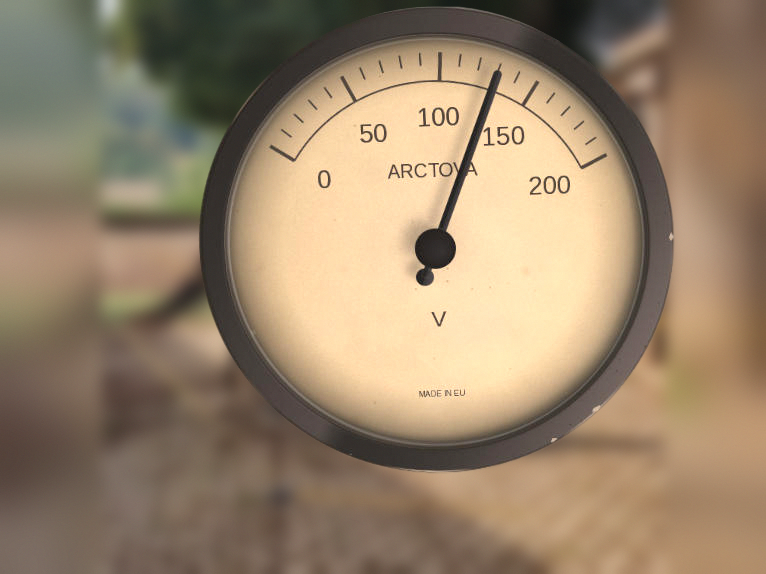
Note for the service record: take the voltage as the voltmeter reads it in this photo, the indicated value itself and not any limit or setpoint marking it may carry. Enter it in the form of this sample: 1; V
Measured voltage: 130; V
